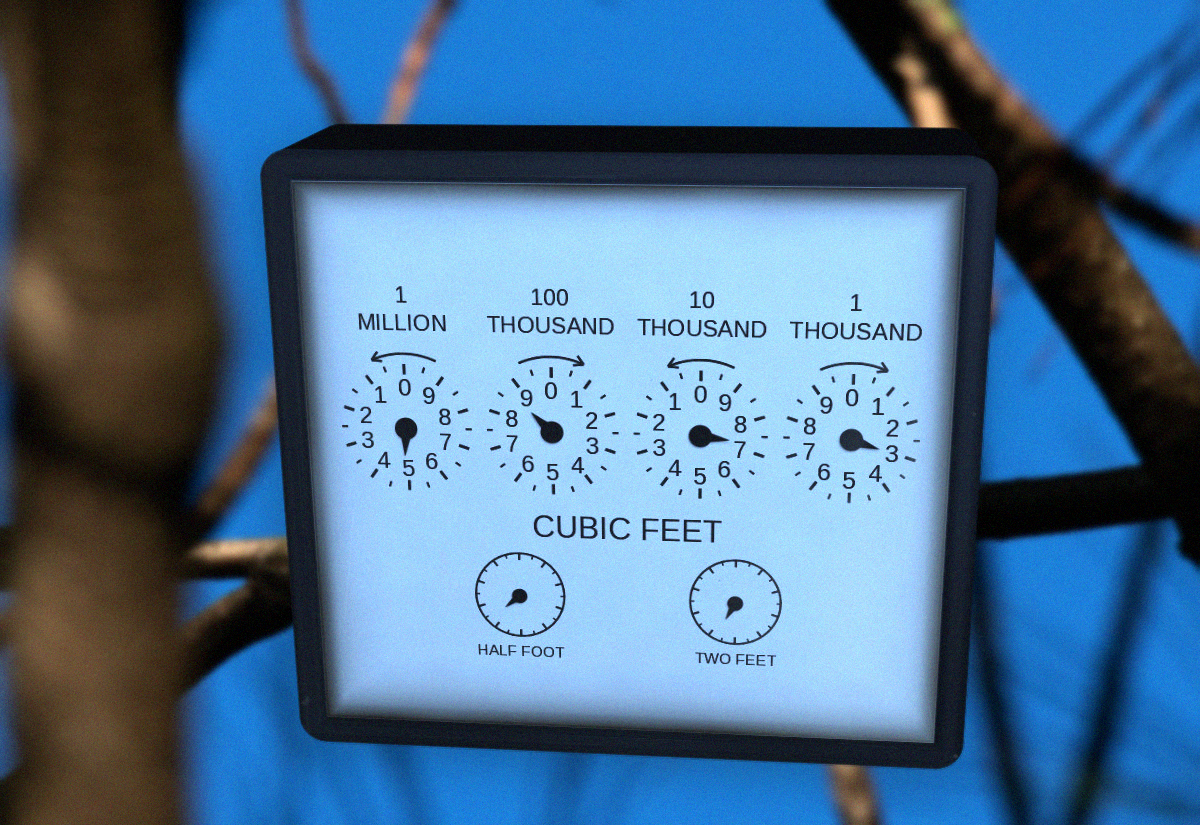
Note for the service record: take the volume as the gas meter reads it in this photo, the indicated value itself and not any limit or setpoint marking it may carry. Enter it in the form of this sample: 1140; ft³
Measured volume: 487300; ft³
